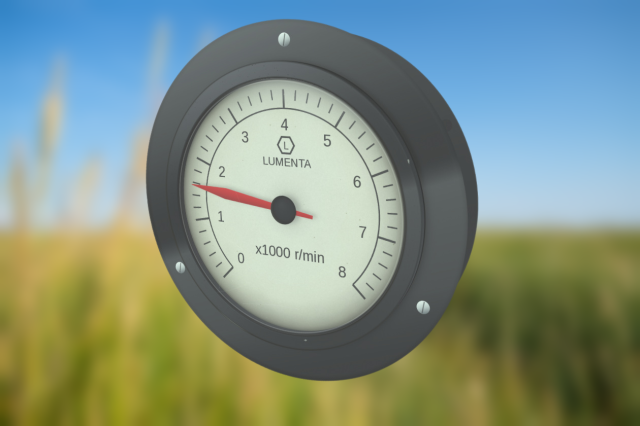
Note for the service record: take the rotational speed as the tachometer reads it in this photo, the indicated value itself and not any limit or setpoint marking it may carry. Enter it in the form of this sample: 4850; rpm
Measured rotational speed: 1600; rpm
